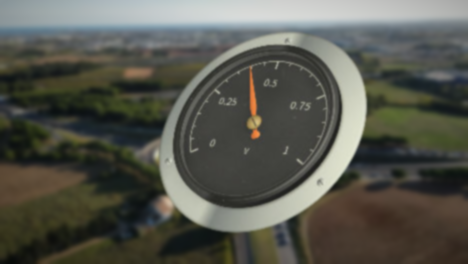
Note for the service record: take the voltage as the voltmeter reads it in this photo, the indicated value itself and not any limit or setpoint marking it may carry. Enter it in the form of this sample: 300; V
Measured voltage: 0.4; V
